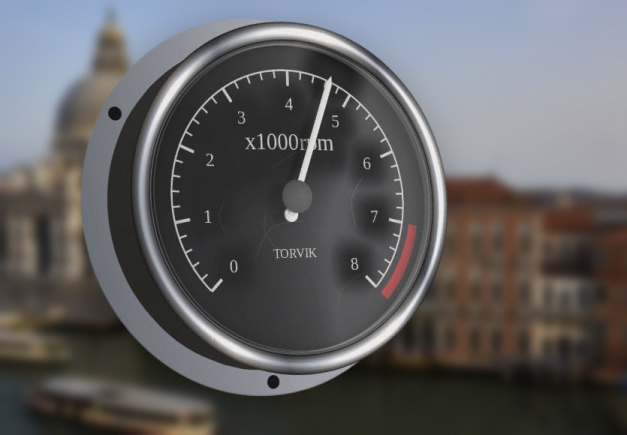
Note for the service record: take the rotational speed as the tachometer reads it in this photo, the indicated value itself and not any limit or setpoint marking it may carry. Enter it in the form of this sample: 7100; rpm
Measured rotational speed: 4600; rpm
